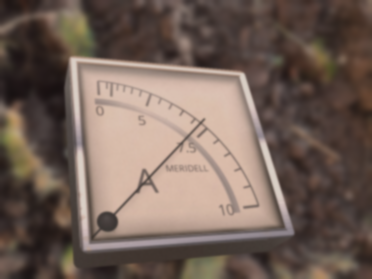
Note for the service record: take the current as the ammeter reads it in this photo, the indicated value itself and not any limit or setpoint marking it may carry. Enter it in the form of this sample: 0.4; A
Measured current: 7.25; A
